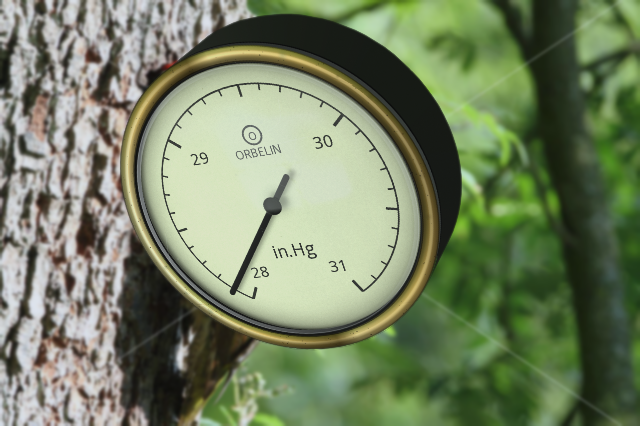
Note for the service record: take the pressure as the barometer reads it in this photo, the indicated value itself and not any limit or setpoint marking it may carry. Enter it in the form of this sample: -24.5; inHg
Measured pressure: 28.1; inHg
